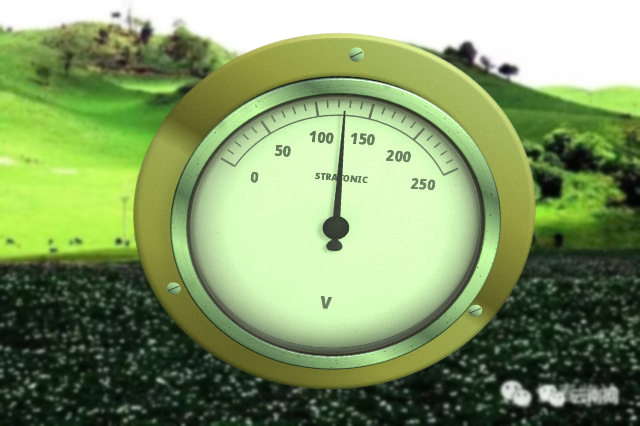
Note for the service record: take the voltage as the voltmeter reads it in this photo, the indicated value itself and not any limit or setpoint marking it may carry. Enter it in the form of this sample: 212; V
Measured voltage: 125; V
